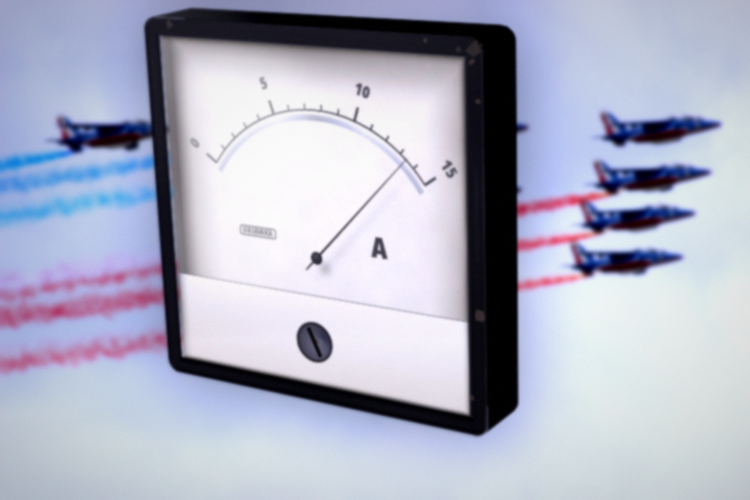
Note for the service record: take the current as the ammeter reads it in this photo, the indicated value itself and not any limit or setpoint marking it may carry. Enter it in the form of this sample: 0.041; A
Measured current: 13.5; A
